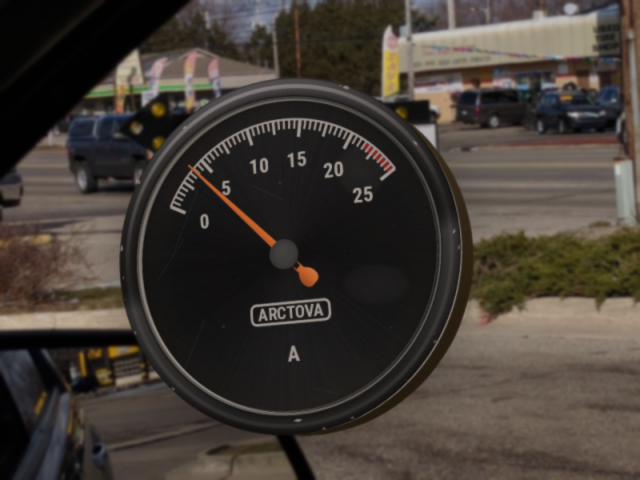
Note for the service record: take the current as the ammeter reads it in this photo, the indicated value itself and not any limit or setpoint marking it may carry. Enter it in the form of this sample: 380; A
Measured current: 4; A
